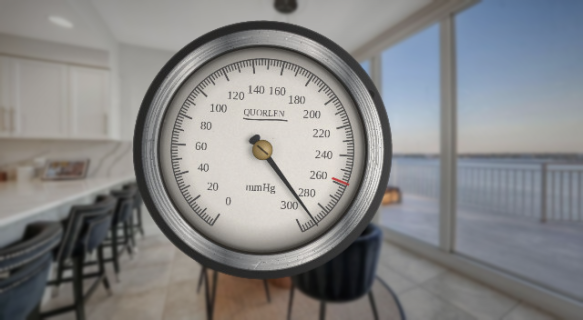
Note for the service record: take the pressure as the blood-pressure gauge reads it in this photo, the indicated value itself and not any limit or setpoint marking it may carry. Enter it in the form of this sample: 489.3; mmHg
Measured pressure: 290; mmHg
